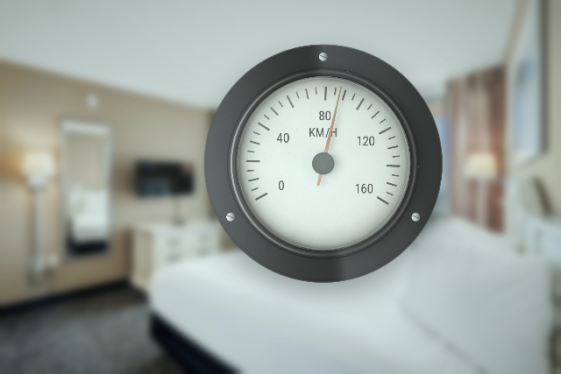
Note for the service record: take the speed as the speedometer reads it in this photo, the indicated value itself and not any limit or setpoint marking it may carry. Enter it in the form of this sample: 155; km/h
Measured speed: 87.5; km/h
